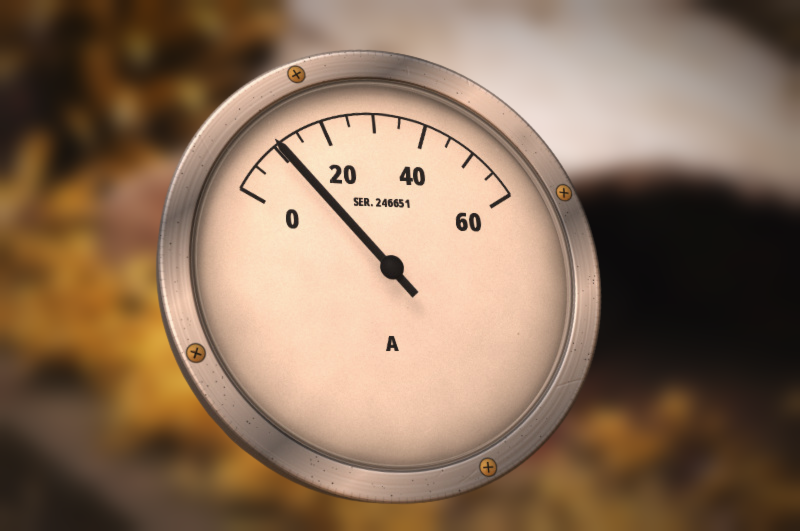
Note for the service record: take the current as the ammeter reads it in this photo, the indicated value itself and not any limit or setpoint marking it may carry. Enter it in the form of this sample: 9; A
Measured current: 10; A
